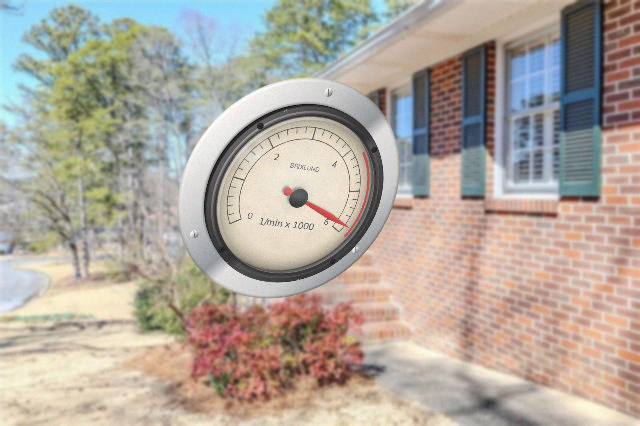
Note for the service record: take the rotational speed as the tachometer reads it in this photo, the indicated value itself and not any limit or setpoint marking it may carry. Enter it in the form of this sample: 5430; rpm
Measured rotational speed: 5800; rpm
